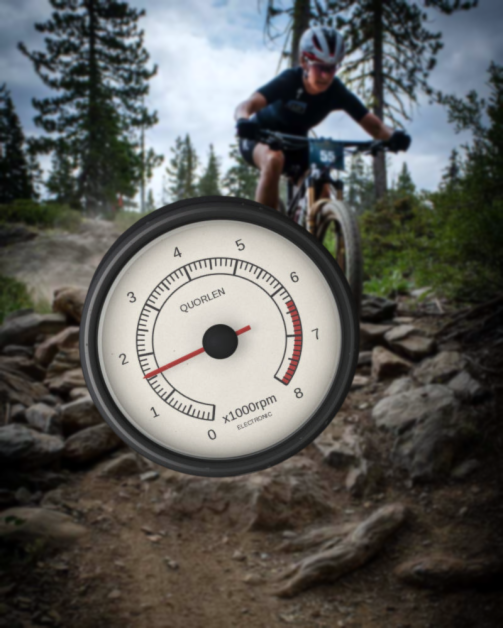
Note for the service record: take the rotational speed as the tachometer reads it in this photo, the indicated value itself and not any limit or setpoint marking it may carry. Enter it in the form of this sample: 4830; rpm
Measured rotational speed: 1600; rpm
